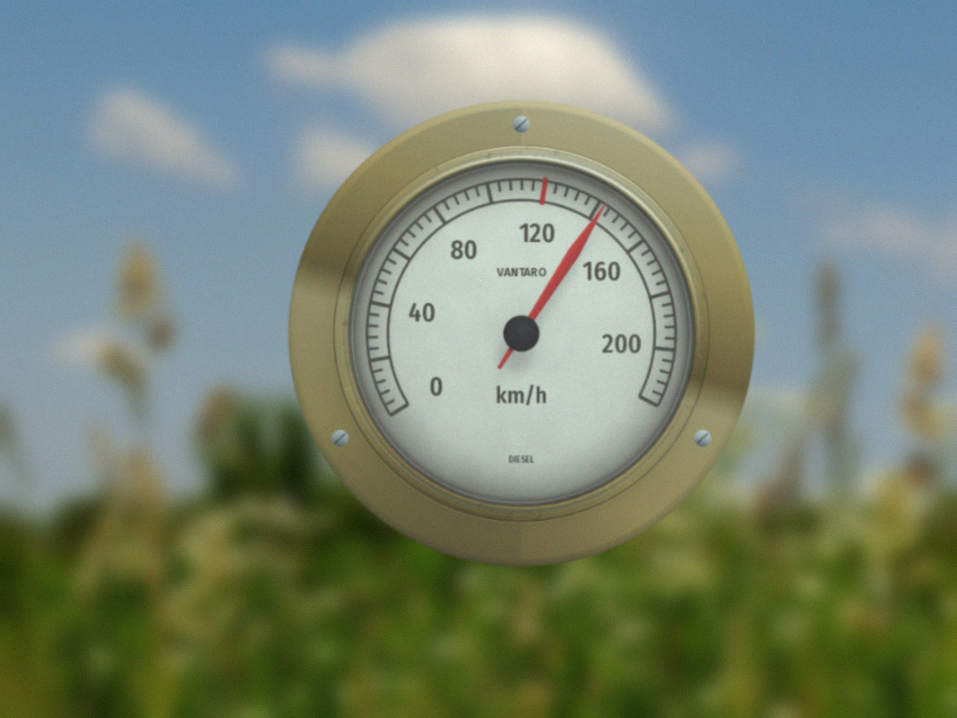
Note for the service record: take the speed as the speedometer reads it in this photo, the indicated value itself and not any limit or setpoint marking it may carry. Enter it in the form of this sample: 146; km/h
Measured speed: 142; km/h
